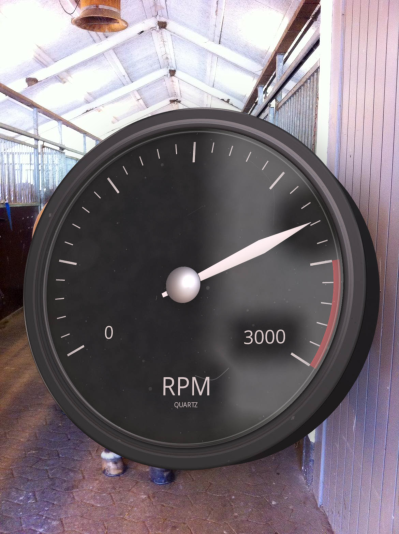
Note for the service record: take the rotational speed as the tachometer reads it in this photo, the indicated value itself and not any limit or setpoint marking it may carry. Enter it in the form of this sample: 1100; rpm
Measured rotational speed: 2300; rpm
